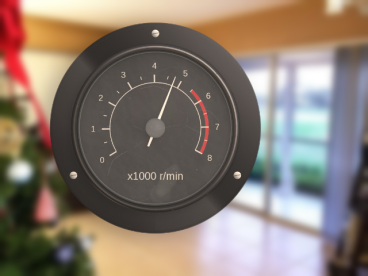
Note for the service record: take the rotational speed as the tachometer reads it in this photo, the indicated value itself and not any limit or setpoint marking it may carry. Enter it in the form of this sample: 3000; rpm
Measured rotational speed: 4750; rpm
